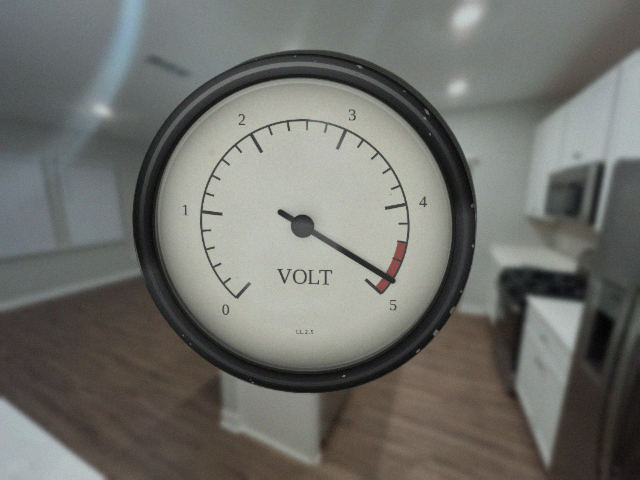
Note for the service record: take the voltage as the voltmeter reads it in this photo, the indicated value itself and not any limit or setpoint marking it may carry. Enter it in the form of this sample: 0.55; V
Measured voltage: 4.8; V
